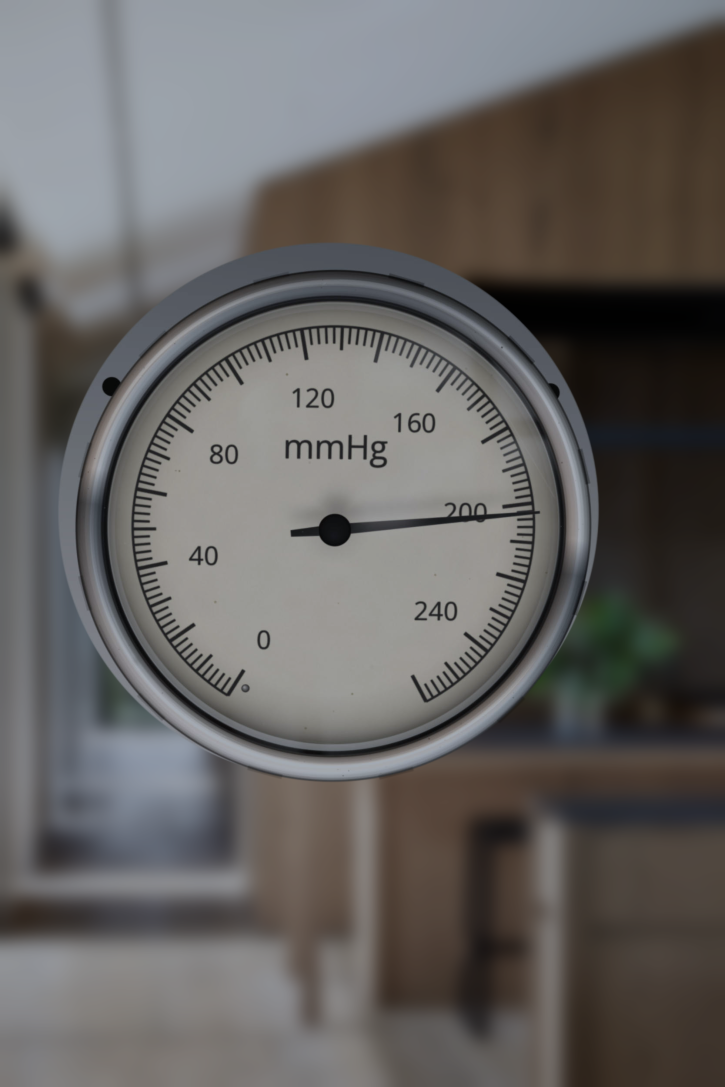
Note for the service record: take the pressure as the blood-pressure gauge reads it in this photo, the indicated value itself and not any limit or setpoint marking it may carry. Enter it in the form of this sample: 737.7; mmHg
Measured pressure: 202; mmHg
